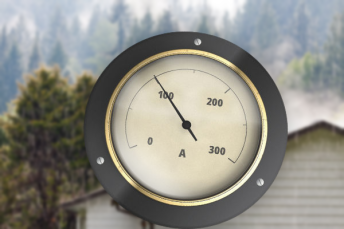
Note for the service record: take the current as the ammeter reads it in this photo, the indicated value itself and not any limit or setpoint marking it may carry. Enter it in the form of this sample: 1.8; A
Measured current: 100; A
